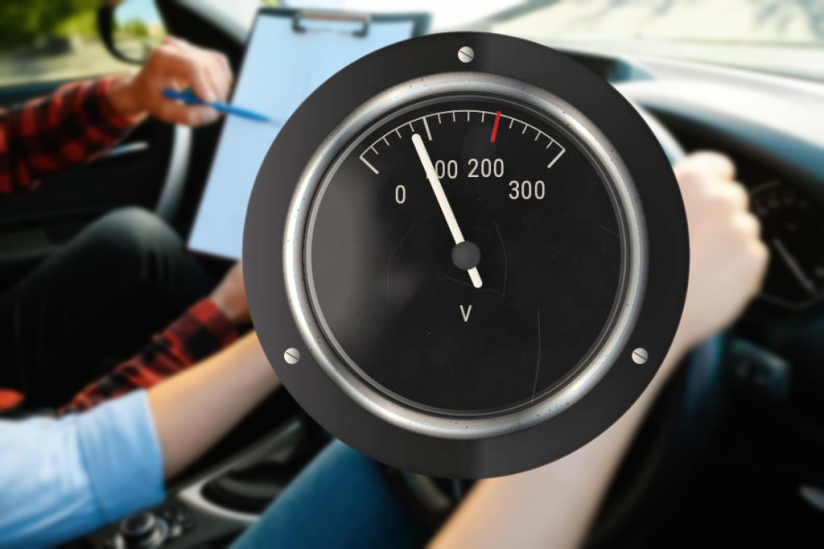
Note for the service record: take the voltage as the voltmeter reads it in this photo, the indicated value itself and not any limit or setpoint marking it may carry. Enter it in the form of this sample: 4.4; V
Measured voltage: 80; V
